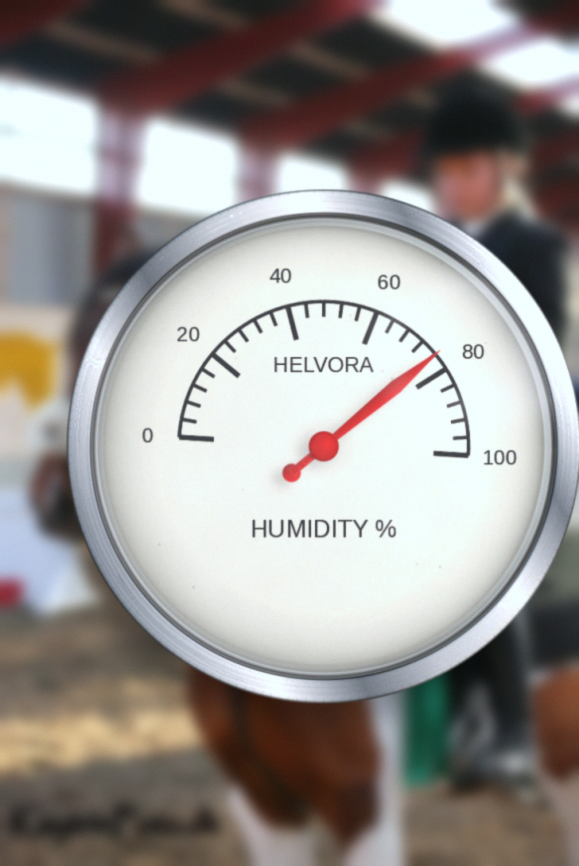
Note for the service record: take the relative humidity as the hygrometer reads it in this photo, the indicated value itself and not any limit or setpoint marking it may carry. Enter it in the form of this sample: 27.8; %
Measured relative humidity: 76; %
